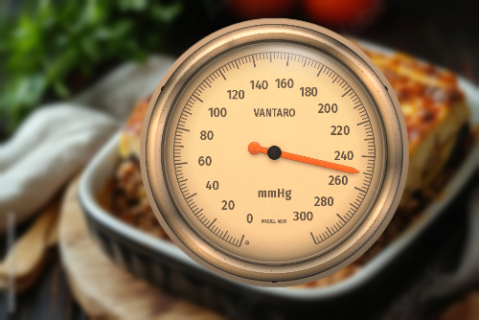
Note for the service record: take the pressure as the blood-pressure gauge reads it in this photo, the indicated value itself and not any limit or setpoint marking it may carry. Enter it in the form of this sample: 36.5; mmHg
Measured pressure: 250; mmHg
